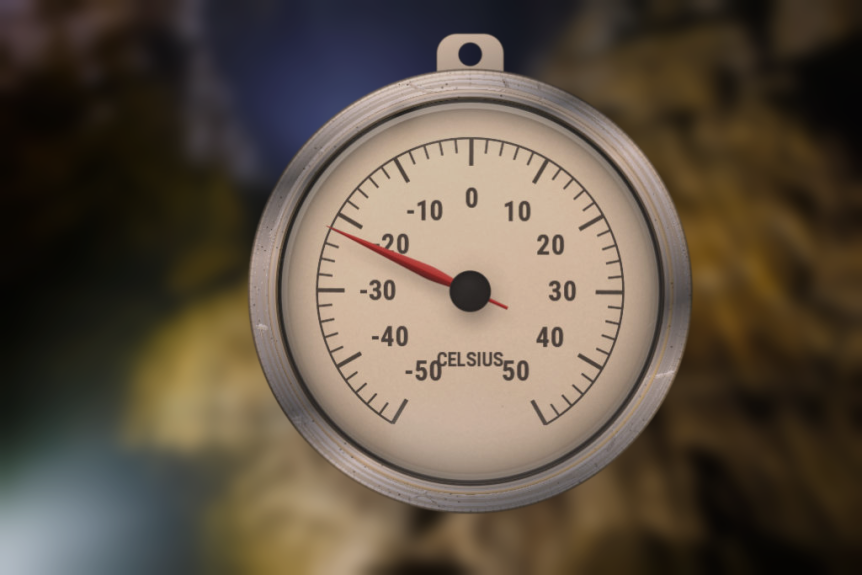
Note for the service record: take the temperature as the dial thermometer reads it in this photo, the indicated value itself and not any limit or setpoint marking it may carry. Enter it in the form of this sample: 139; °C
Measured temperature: -22; °C
